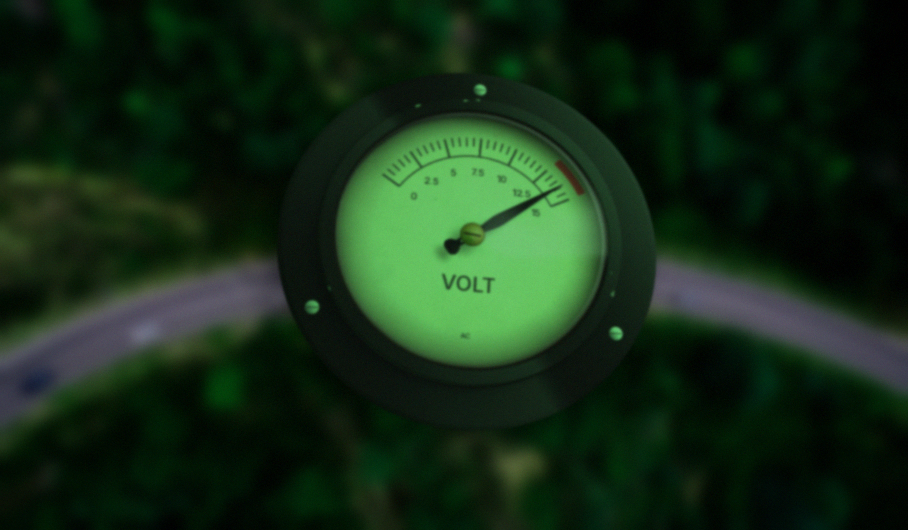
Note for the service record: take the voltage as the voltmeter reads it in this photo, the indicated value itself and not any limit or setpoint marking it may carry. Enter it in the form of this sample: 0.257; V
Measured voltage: 14; V
